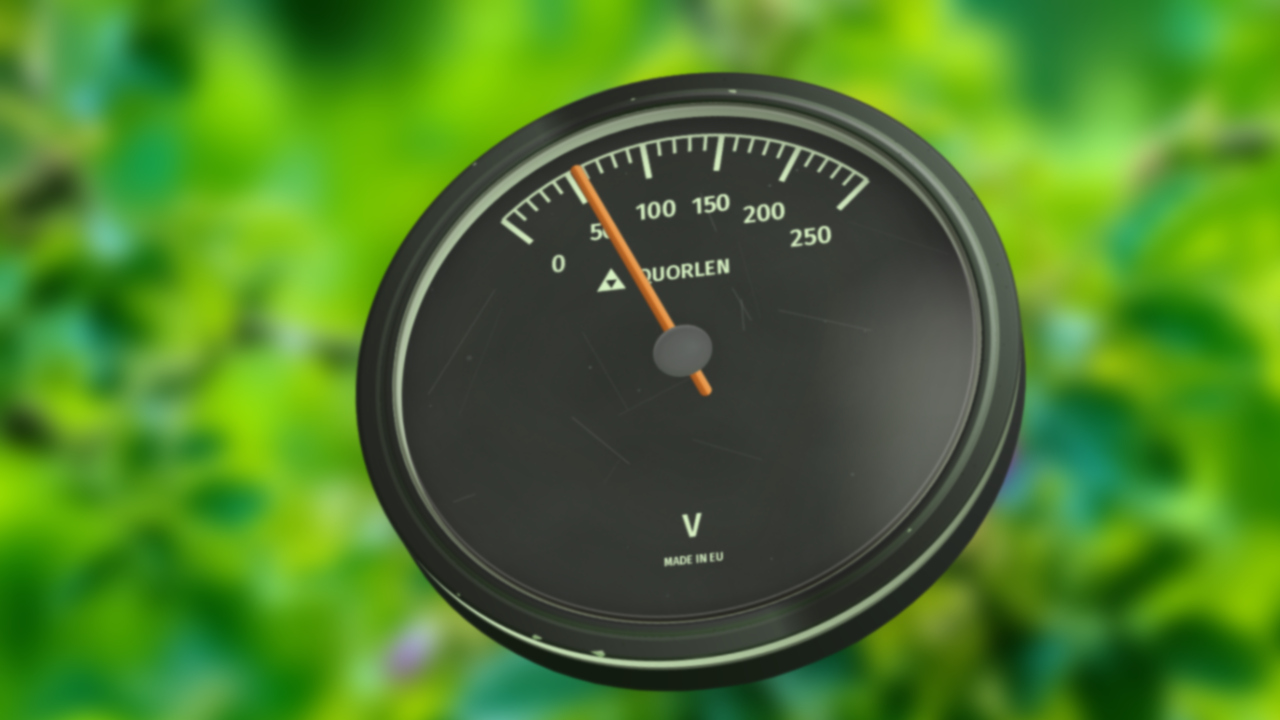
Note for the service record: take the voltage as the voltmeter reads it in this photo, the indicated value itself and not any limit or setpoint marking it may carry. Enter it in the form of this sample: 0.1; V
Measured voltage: 55; V
